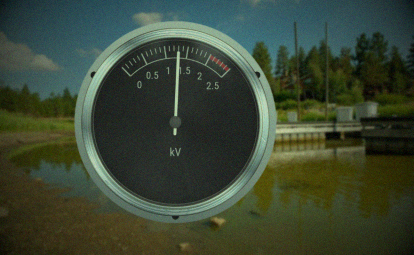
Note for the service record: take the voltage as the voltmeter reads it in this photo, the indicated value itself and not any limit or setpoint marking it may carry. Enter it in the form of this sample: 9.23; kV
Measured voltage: 1.3; kV
